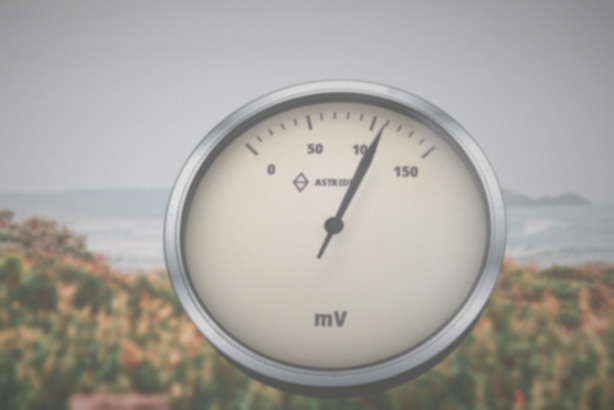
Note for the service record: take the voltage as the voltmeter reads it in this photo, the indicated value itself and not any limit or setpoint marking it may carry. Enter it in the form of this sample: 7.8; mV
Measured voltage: 110; mV
